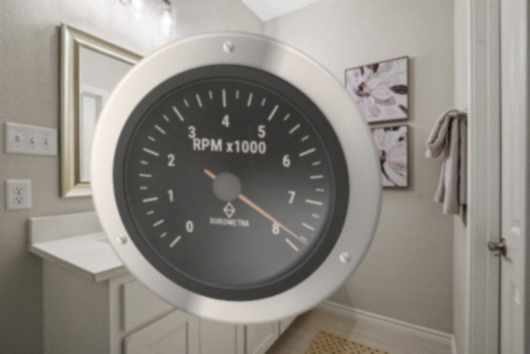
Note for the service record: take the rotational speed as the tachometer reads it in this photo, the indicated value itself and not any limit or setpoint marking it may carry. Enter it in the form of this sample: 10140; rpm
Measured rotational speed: 7750; rpm
